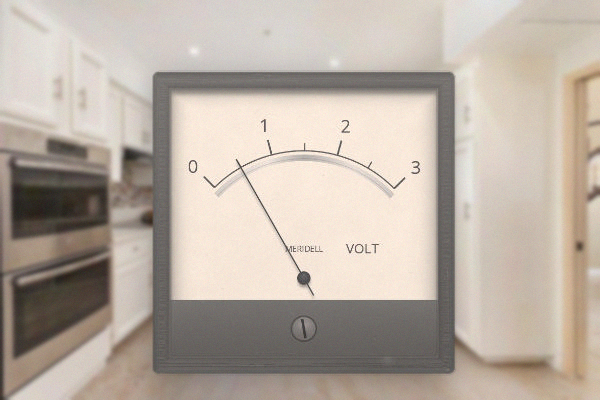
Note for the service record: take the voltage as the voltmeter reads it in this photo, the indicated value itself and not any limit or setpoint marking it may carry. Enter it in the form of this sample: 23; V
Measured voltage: 0.5; V
